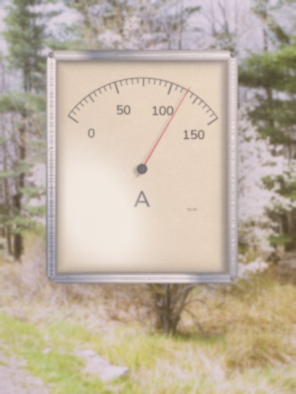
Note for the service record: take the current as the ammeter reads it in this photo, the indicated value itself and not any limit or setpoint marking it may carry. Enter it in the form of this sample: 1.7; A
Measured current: 115; A
